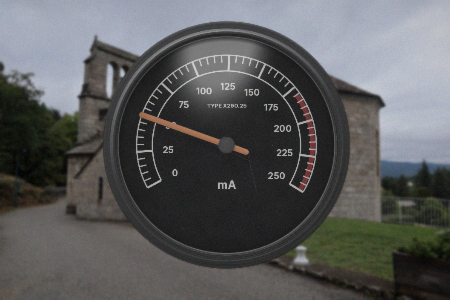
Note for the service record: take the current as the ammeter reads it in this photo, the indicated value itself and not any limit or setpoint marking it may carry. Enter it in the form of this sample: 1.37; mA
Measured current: 50; mA
